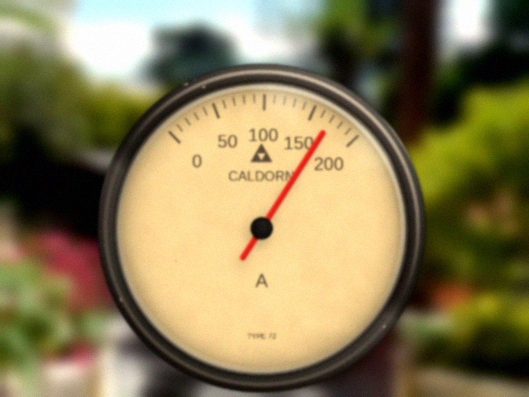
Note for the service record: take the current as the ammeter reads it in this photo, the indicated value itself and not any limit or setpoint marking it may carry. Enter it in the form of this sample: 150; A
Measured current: 170; A
